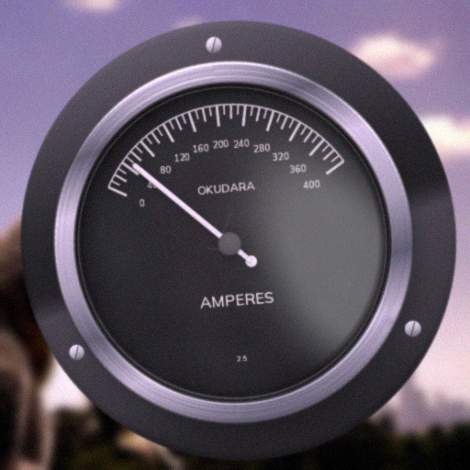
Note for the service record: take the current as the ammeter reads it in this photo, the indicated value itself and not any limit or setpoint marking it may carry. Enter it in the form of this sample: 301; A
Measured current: 50; A
